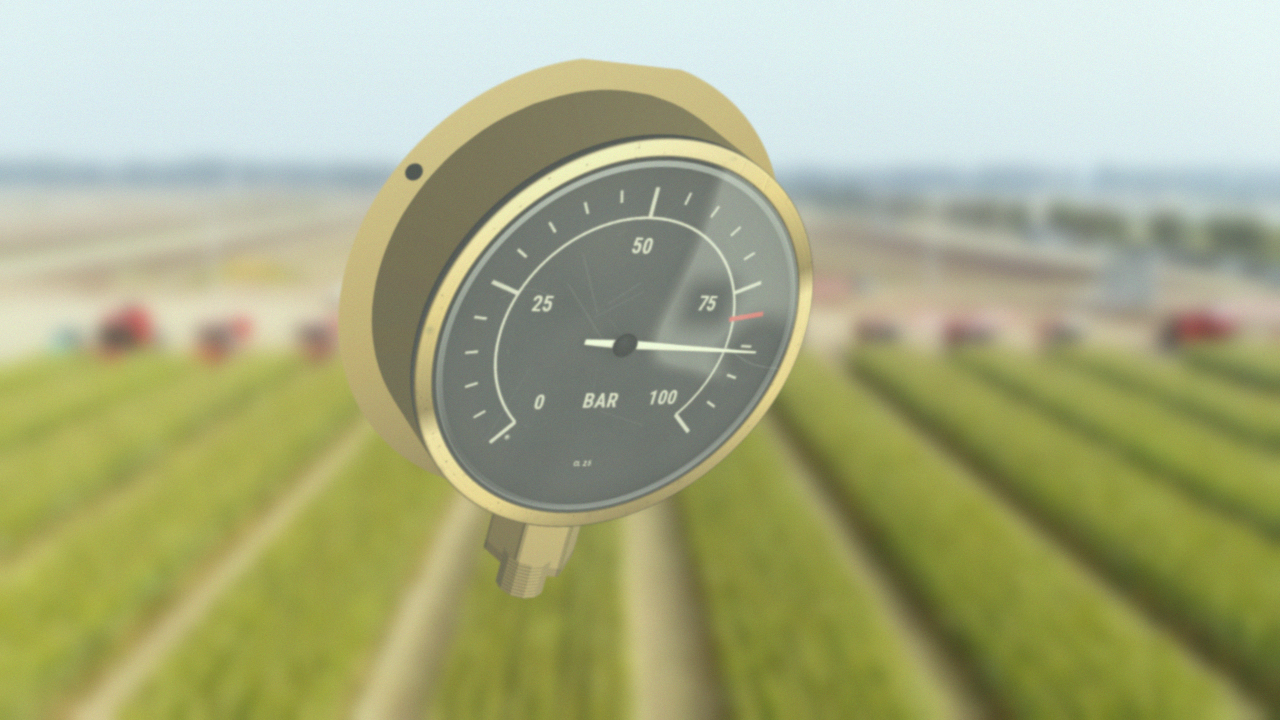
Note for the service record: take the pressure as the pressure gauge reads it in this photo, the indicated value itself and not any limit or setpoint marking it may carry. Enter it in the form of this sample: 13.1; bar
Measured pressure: 85; bar
